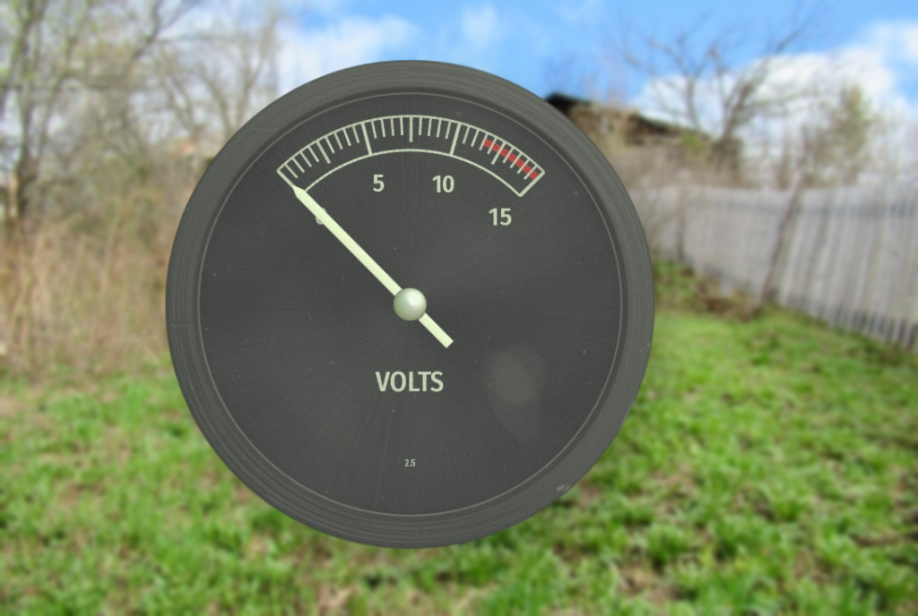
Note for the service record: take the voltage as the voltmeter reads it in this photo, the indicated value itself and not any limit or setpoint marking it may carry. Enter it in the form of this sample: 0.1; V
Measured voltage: 0; V
